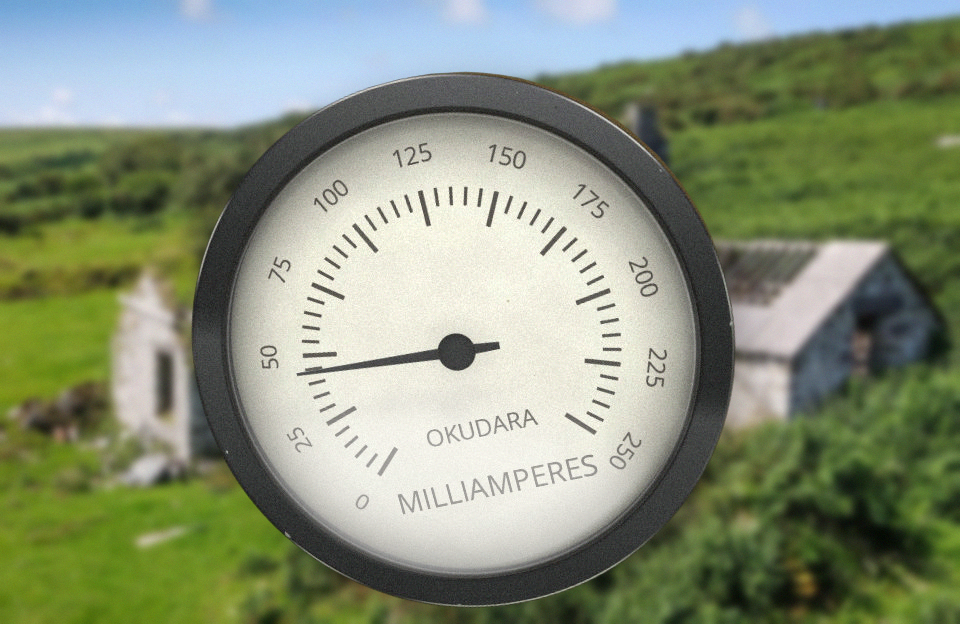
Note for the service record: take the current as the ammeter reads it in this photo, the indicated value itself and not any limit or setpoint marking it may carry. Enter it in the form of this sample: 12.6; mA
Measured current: 45; mA
